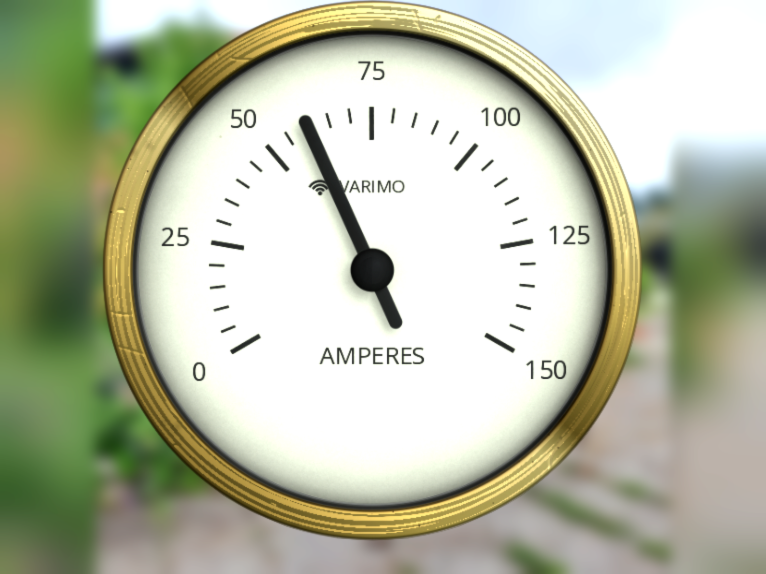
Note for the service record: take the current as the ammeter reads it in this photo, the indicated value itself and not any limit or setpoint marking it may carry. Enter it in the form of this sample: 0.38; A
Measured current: 60; A
